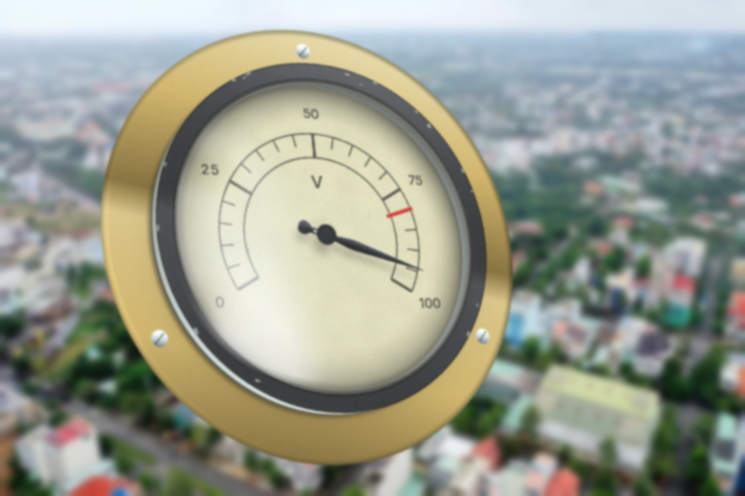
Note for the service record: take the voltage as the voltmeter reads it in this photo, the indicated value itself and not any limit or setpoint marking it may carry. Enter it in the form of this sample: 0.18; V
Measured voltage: 95; V
